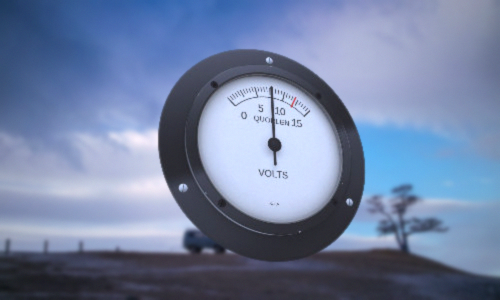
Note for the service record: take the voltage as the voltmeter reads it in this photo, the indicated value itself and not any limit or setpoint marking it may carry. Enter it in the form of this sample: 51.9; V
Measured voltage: 7.5; V
